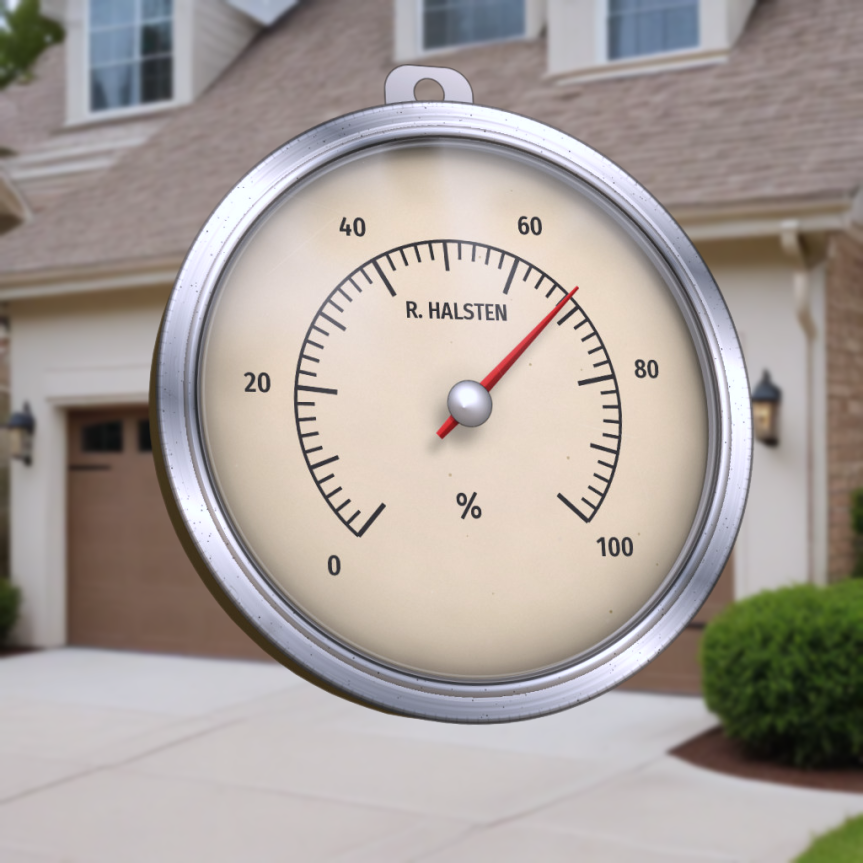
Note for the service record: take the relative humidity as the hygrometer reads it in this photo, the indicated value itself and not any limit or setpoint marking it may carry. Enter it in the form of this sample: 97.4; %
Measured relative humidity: 68; %
